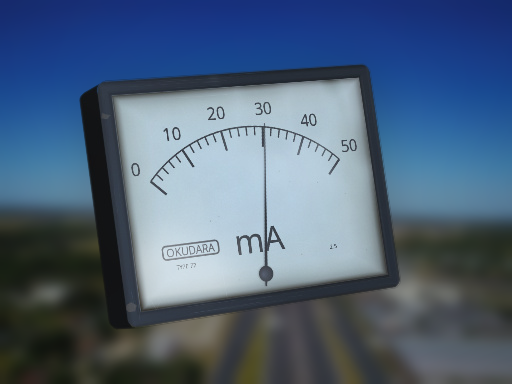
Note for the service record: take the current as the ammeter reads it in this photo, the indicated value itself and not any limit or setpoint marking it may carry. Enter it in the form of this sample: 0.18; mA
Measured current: 30; mA
